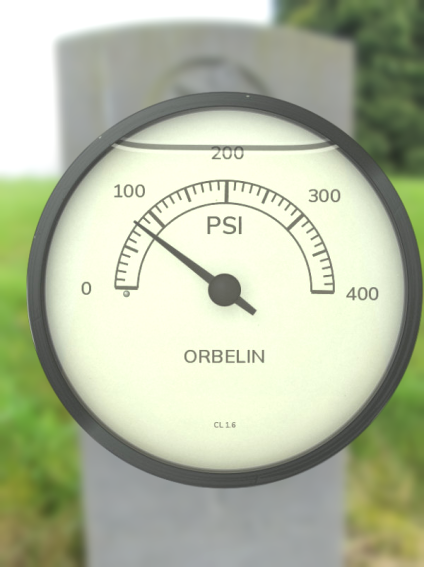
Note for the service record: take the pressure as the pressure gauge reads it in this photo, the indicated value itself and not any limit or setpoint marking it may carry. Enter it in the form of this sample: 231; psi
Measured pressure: 80; psi
